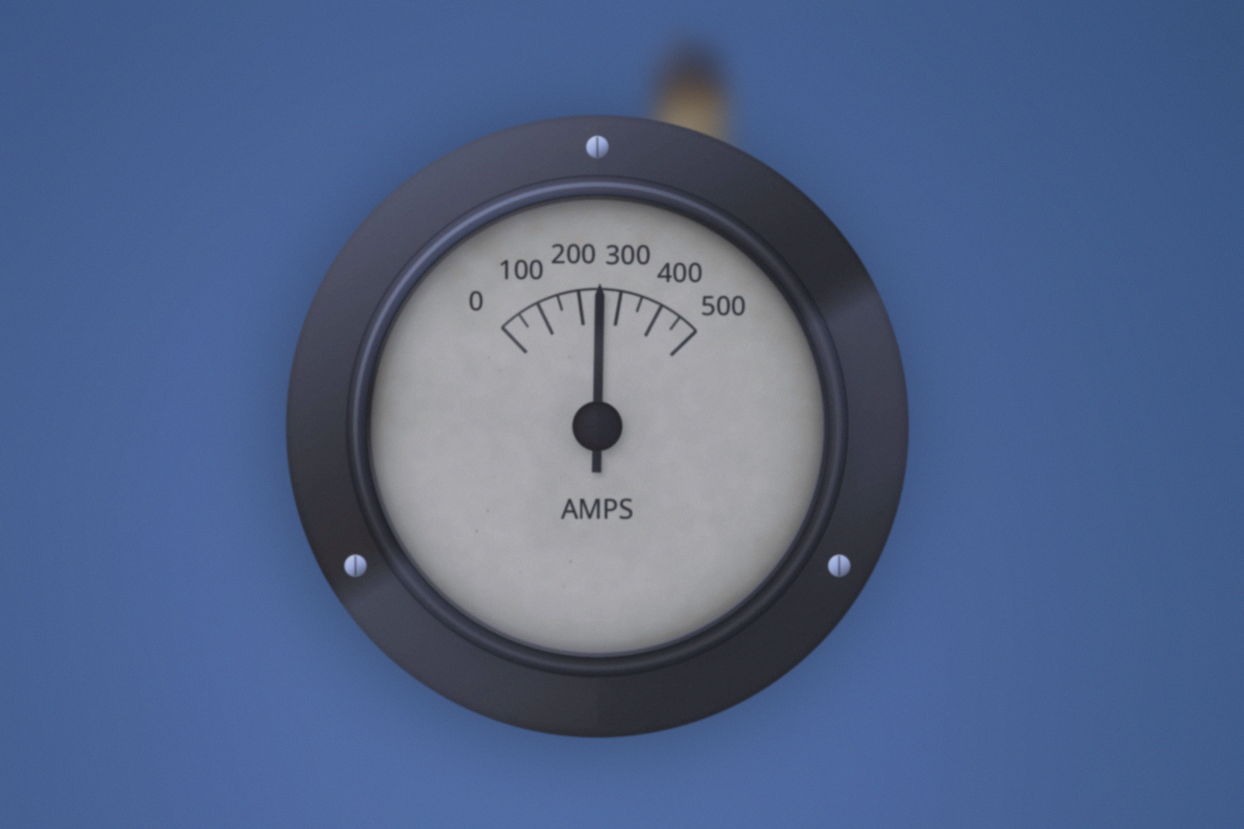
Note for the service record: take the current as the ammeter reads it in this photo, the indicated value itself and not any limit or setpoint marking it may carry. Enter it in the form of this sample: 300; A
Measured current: 250; A
